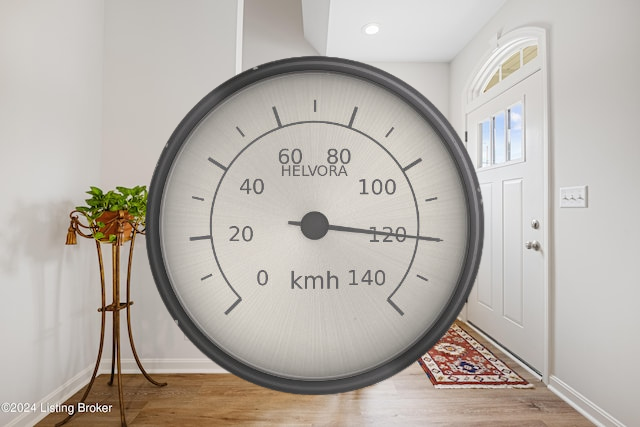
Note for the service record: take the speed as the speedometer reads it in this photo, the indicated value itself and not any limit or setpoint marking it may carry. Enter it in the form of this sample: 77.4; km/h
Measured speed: 120; km/h
